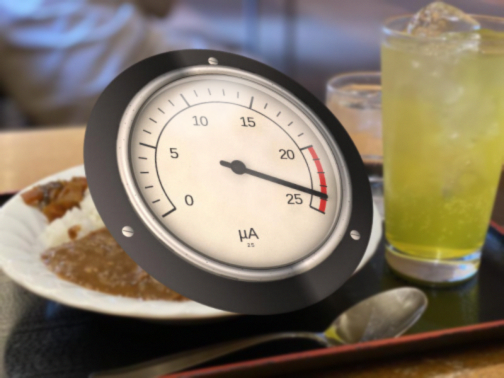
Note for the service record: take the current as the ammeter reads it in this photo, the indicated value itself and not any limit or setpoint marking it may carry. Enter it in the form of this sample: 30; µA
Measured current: 24; µA
